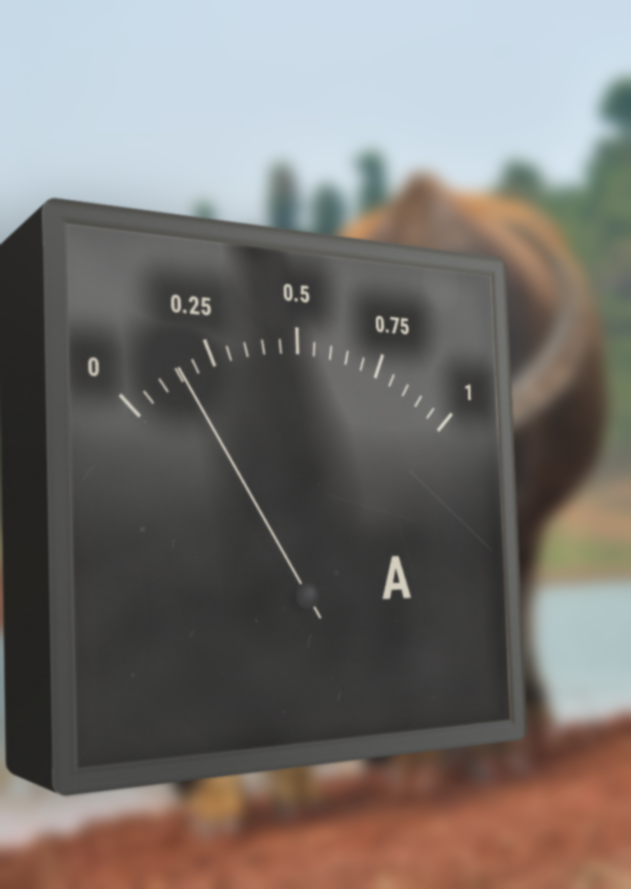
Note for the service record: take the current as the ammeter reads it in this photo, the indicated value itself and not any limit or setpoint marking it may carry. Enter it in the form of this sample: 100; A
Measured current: 0.15; A
